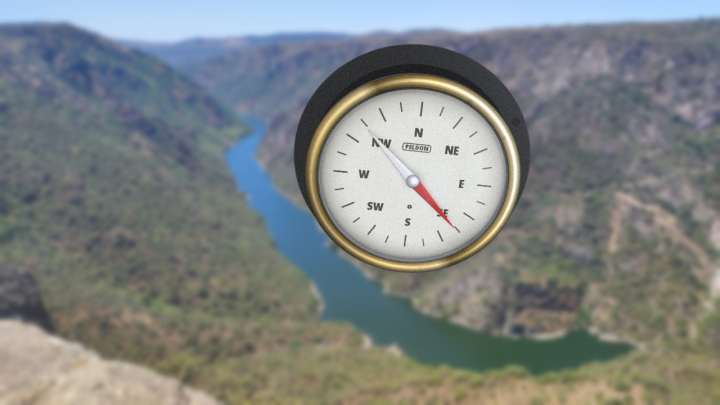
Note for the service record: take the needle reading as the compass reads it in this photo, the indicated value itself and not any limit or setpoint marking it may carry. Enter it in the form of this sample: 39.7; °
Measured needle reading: 135; °
